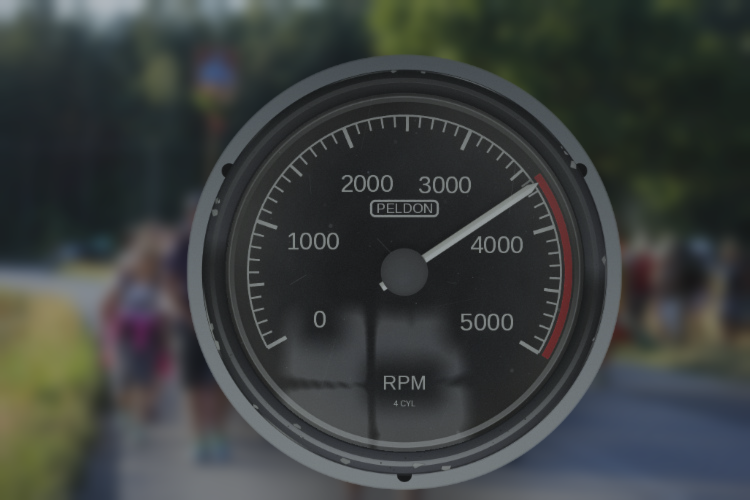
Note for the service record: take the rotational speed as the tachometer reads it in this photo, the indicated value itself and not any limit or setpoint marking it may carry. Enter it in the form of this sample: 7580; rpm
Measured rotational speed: 3650; rpm
